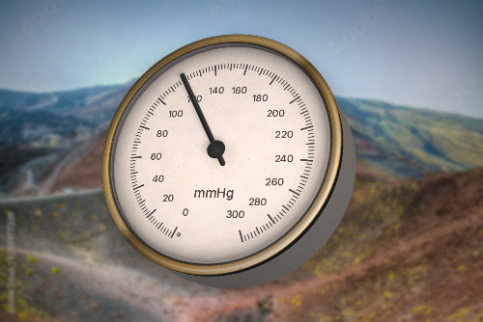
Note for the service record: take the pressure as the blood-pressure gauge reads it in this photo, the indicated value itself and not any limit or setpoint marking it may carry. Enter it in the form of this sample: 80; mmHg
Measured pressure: 120; mmHg
